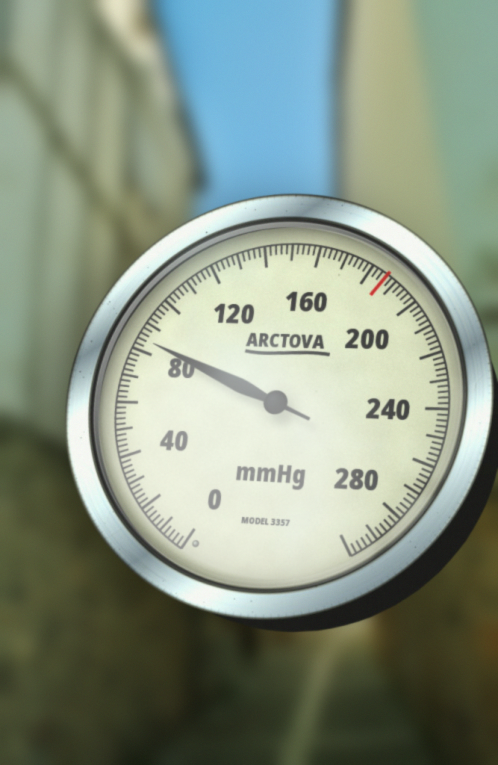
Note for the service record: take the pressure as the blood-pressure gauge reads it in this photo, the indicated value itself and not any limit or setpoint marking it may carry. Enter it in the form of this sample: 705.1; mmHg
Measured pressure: 84; mmHg
